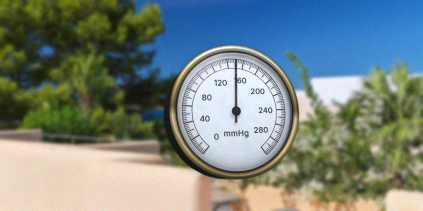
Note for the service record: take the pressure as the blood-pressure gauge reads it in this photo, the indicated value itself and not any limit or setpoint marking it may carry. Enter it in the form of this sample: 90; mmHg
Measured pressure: 150; mmHg
